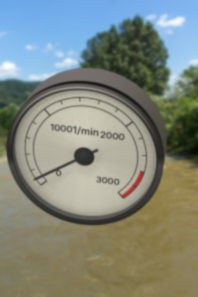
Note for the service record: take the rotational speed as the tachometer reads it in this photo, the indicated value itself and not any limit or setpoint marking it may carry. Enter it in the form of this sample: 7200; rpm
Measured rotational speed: 100; rpm
